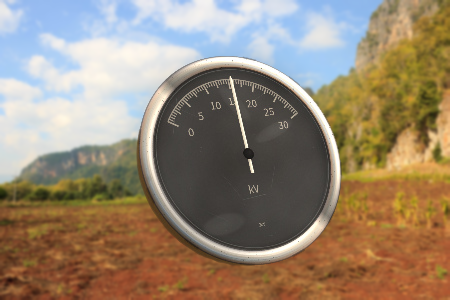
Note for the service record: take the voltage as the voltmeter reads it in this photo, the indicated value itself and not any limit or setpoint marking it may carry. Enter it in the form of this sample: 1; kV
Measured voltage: 15; kV
